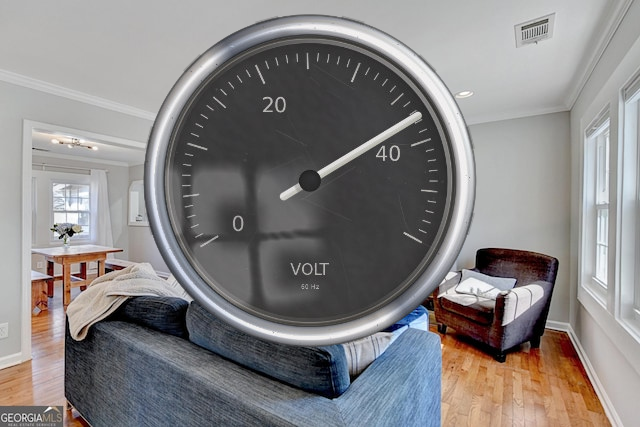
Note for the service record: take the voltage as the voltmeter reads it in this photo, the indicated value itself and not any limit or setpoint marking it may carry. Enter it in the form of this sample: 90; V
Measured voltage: 37.5; V
